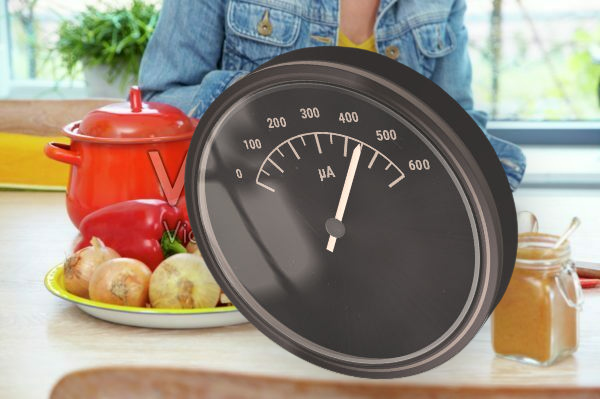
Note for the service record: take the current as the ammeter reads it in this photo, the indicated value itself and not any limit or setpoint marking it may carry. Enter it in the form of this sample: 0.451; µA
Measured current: 450; µA
